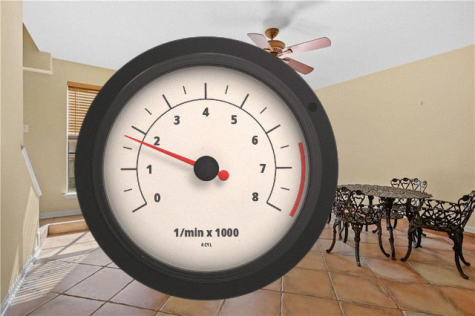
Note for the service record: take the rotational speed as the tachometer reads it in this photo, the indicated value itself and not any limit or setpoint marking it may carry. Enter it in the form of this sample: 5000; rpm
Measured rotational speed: 1750; rpm
